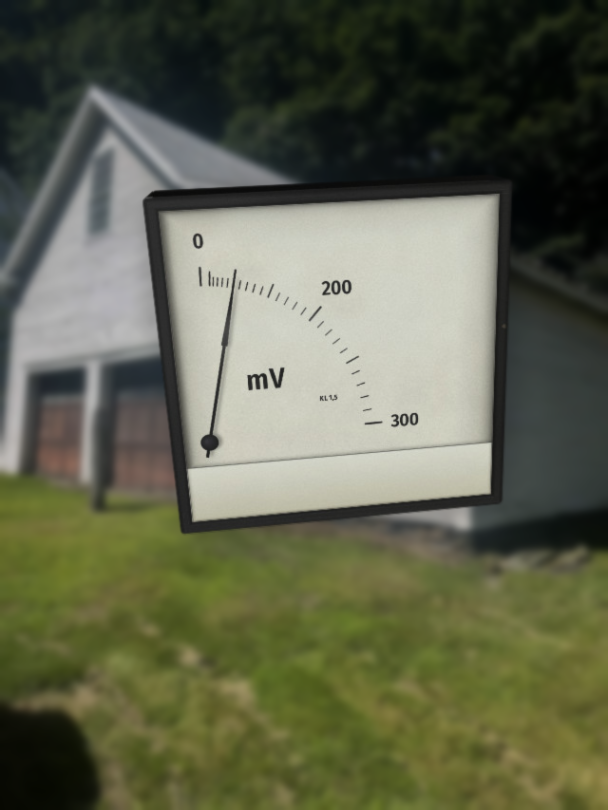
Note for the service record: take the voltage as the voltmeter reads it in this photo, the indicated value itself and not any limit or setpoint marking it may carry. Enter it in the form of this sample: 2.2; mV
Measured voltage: 100; mV
